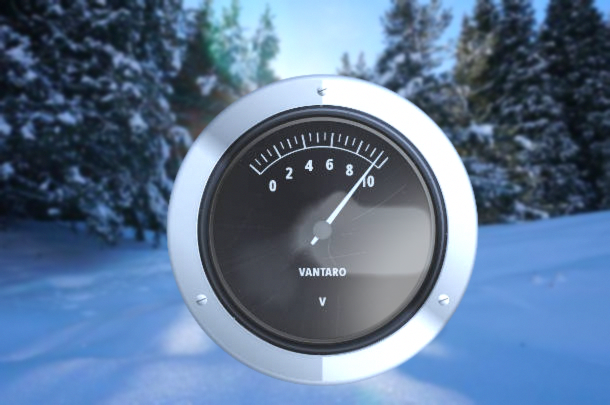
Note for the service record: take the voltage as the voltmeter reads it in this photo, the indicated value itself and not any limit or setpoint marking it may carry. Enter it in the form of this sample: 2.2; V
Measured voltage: 9.5; V
